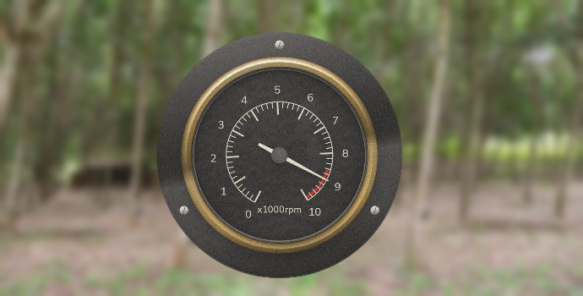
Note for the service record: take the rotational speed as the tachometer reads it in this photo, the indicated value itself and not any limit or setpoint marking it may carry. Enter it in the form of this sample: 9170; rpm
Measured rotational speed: 9000; rpm
